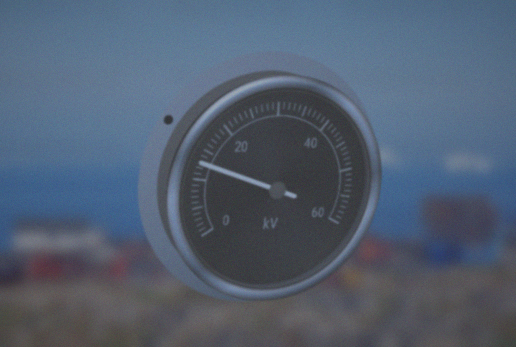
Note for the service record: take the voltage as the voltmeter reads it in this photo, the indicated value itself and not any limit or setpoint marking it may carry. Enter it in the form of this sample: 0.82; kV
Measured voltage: 13; kV
